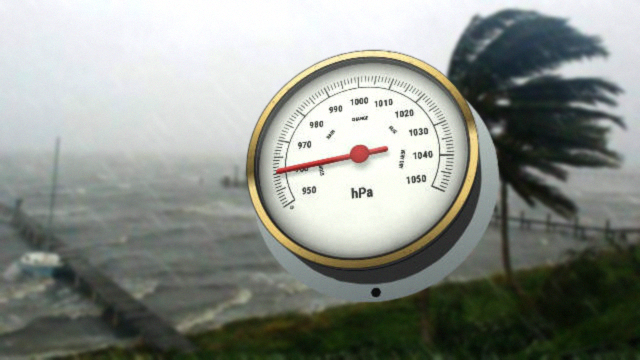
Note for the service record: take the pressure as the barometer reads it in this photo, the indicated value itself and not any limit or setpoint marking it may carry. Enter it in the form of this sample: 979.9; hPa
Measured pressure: 960; hPa
